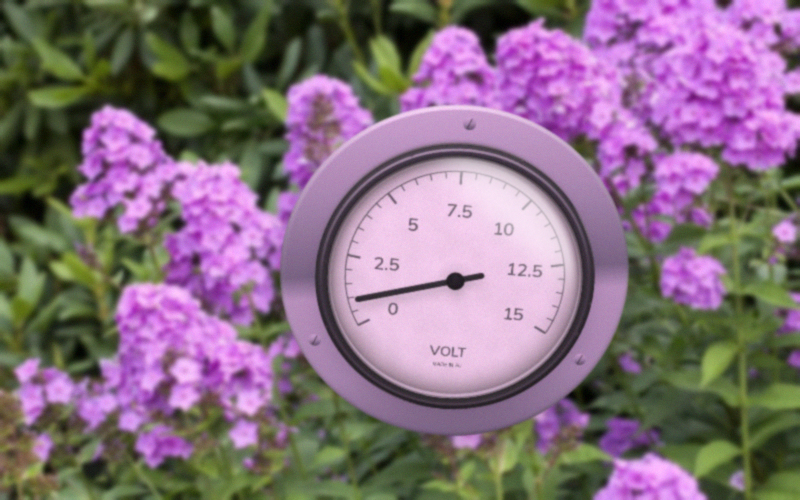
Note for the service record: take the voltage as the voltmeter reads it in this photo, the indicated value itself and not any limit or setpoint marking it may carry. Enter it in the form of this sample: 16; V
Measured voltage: 1; V
